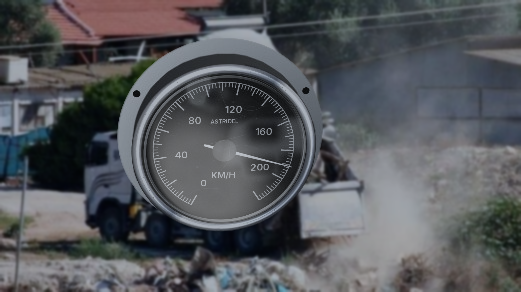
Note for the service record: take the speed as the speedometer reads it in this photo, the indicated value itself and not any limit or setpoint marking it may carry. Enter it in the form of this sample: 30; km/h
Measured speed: 190; km/h
